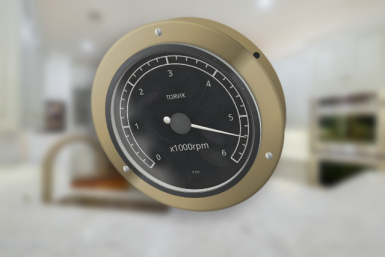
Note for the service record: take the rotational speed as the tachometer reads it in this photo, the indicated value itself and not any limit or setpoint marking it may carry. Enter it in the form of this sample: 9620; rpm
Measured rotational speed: 5400; rpm
